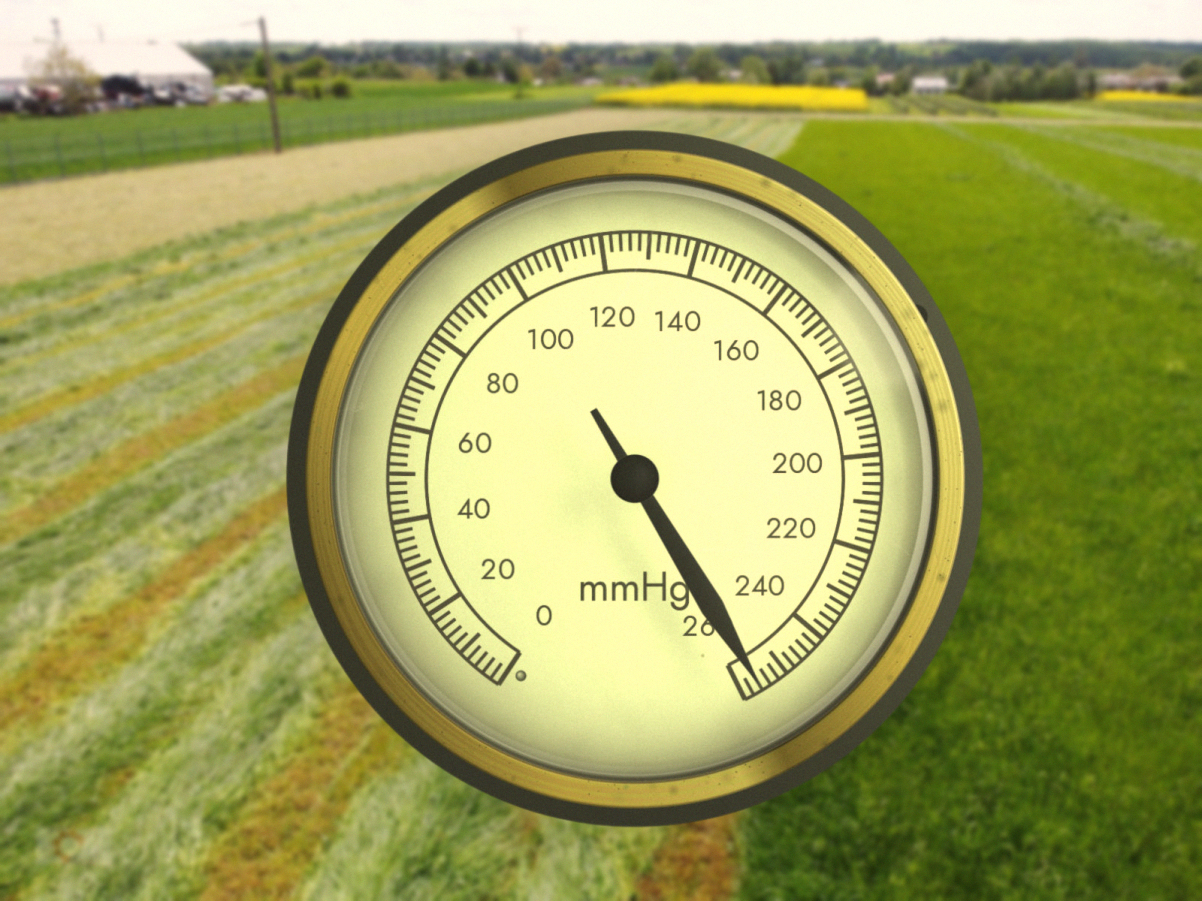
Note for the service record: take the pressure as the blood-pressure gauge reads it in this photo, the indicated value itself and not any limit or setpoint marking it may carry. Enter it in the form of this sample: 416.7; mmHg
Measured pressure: 256; mmHg
